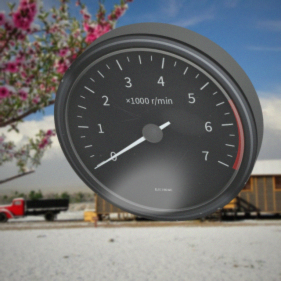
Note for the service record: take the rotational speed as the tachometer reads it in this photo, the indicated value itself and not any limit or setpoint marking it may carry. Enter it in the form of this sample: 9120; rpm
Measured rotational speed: 0; rpm
